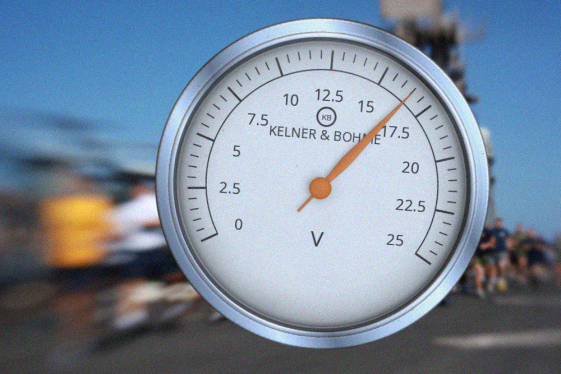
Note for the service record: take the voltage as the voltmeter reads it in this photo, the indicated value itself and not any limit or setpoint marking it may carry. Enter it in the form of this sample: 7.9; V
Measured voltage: 16.5; V
